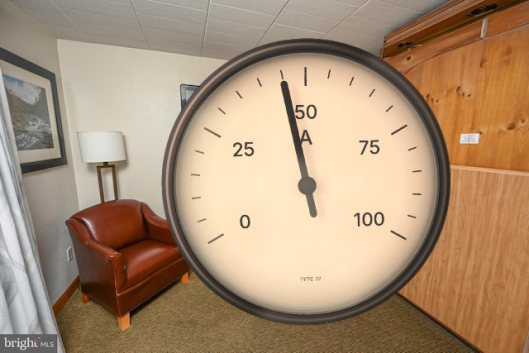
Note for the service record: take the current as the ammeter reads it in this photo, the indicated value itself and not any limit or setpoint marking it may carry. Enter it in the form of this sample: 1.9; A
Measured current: 45; A
